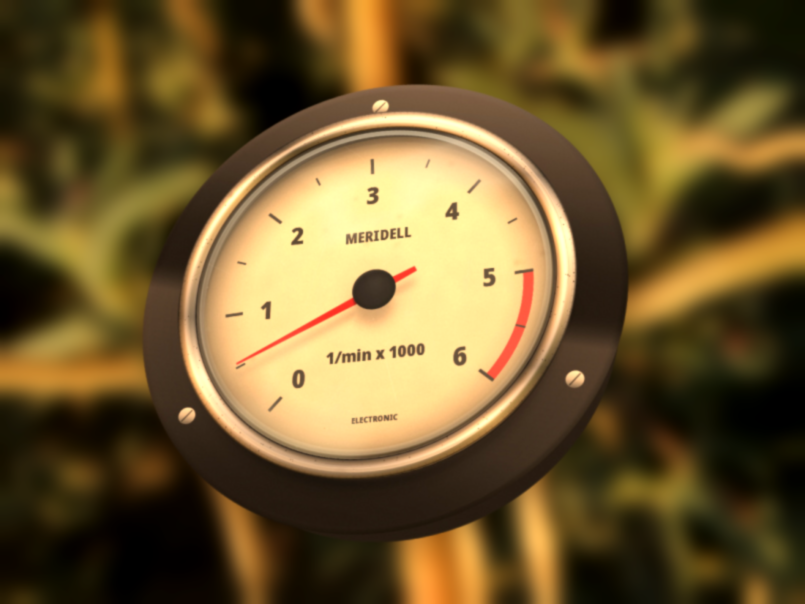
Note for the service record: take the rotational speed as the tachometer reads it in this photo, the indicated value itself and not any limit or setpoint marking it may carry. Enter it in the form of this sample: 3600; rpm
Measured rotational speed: 500; rpm
